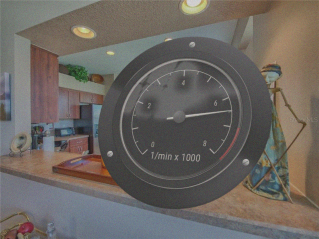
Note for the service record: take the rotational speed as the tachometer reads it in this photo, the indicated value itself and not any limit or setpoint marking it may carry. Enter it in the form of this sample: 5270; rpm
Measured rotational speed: 6500; rpm
